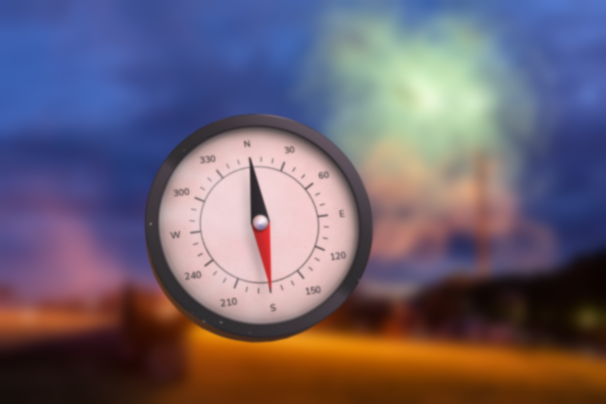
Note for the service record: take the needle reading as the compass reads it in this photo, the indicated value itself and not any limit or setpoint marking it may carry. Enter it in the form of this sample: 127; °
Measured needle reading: 180; °
